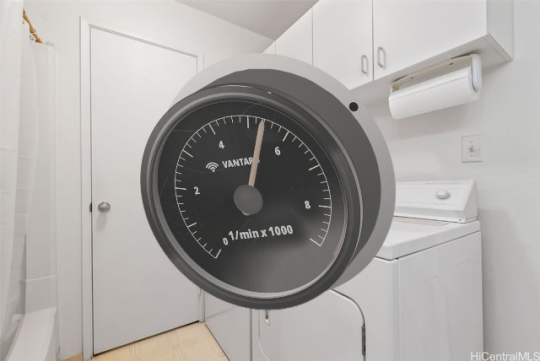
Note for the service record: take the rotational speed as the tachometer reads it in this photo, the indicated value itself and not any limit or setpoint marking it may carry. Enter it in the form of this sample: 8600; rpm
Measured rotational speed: 5400; rpm
